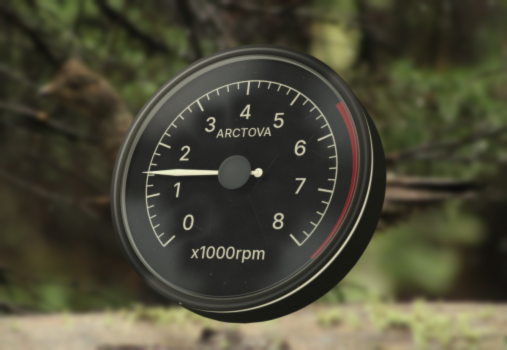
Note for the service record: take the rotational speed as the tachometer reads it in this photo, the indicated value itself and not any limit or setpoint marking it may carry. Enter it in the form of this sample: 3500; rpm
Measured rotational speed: 1400; rpm
